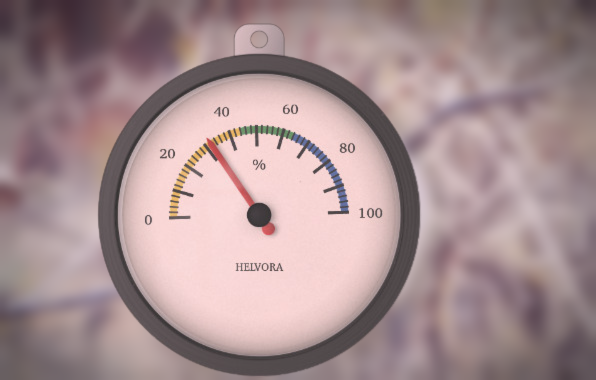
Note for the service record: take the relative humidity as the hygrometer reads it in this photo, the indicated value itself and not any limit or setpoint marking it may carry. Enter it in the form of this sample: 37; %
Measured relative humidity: 32; %
